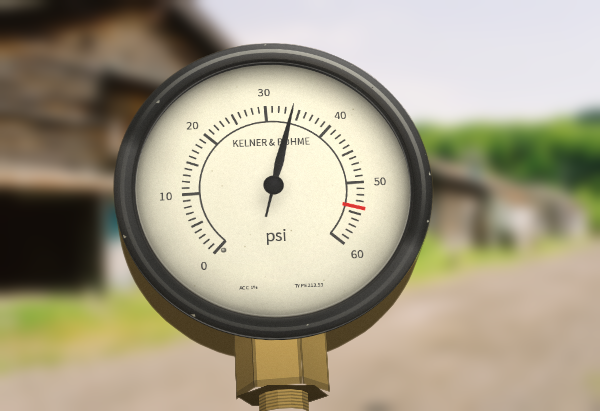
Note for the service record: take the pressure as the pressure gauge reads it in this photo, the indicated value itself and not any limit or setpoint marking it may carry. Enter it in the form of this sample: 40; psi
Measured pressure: 34; psi
